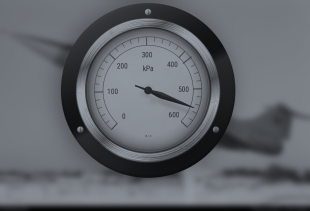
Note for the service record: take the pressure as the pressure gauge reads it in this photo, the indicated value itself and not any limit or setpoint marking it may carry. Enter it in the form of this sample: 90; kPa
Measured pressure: 550; kPa
